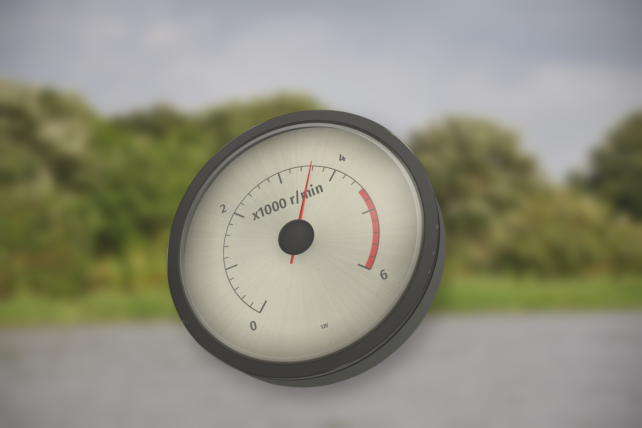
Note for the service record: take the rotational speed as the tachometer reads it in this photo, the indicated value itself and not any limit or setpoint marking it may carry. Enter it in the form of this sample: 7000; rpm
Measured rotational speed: 3600; rpm
